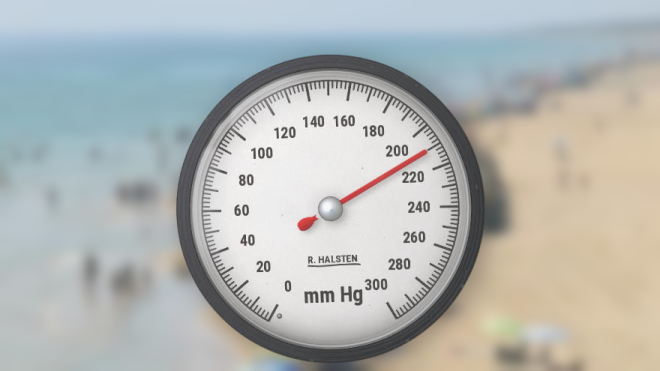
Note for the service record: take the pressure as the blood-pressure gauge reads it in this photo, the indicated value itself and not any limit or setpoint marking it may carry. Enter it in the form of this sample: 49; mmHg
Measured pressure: 210; mmHg
